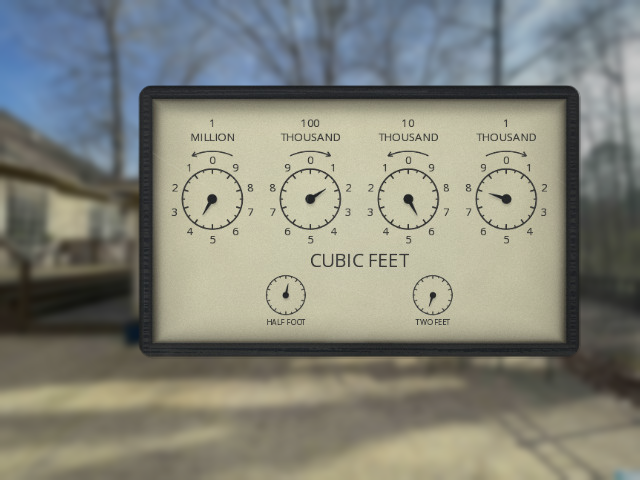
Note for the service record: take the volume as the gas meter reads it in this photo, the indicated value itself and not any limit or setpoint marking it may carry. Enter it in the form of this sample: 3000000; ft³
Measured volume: 415800; ft³
